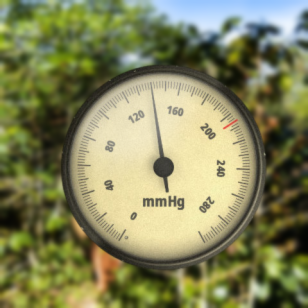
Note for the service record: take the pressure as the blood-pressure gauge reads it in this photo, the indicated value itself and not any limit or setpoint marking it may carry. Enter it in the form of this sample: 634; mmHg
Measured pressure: 140; mmHg
